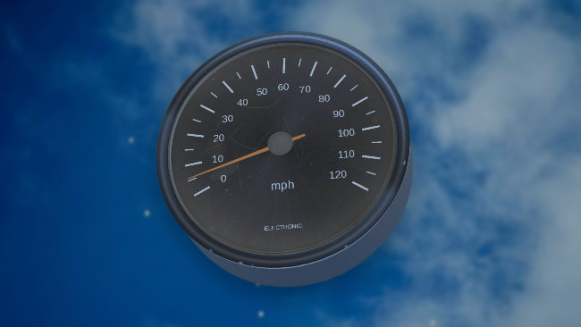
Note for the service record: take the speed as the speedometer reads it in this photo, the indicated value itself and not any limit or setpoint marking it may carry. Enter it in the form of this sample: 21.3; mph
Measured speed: 5; mph
